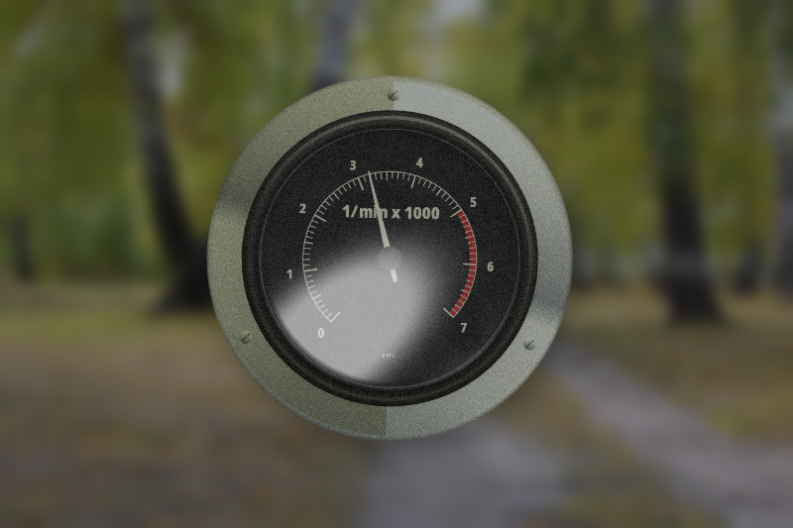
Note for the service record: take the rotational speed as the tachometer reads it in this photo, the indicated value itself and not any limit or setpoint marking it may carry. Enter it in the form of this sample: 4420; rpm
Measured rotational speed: 3200; rpm
